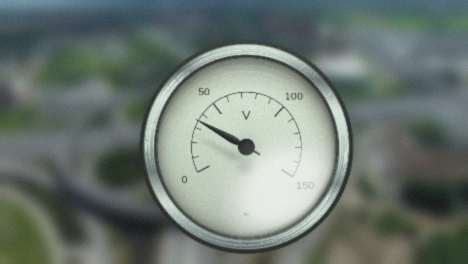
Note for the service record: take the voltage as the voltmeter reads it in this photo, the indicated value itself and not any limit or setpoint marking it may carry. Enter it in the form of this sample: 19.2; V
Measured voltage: 35; V
